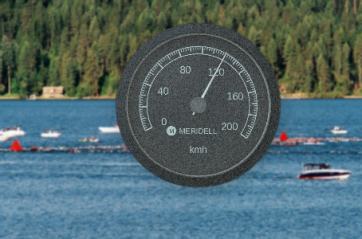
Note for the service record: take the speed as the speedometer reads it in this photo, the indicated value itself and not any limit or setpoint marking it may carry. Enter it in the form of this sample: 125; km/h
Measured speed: 120; km/h
